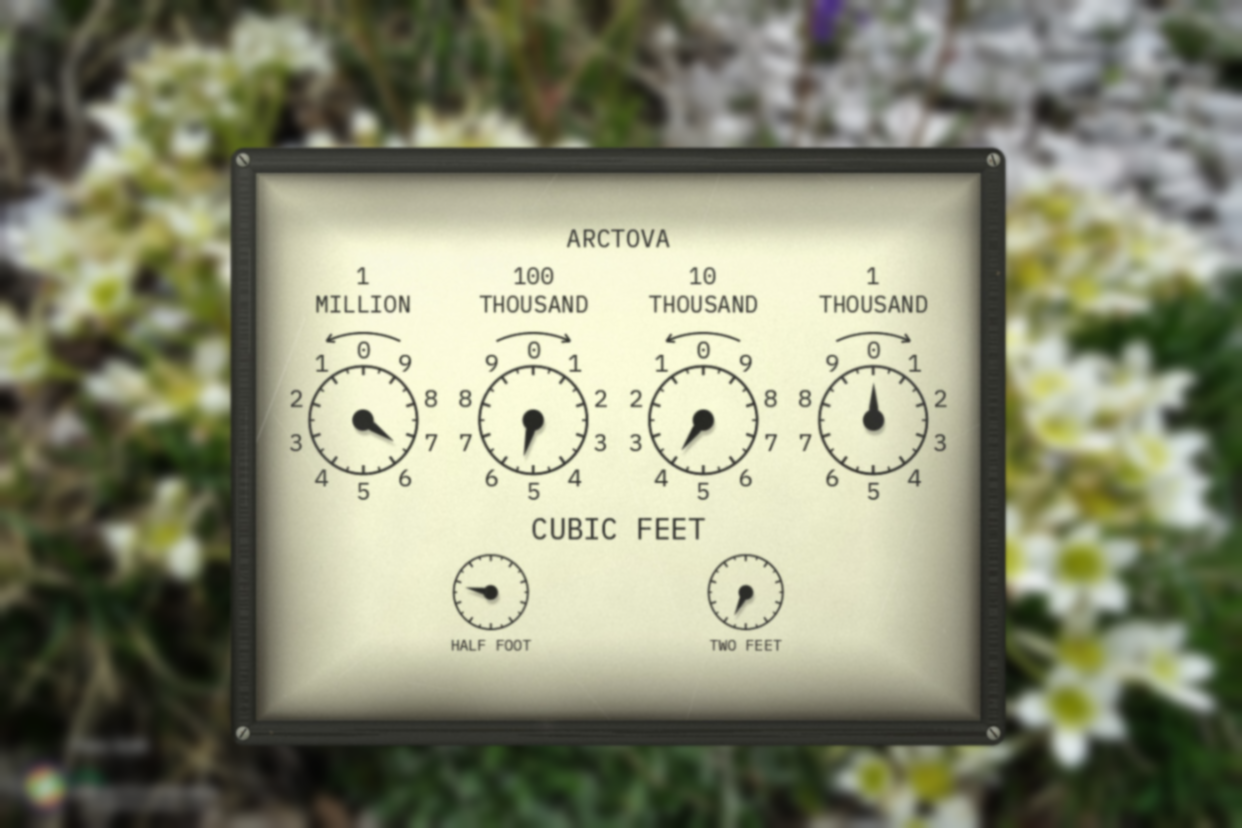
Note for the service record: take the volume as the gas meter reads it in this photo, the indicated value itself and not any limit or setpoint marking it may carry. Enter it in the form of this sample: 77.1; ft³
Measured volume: 654000; ft³
